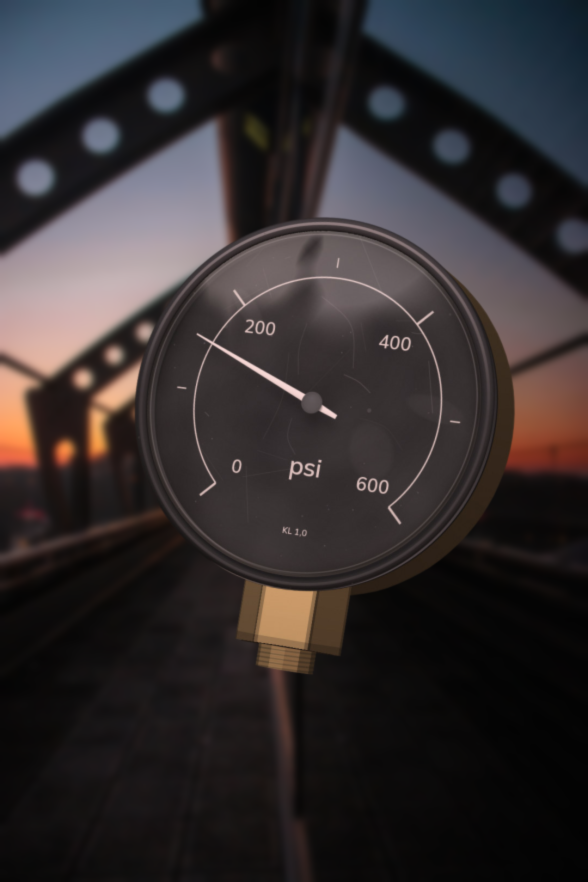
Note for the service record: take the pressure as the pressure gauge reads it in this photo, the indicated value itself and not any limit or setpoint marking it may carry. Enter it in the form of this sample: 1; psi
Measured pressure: 150; psi
